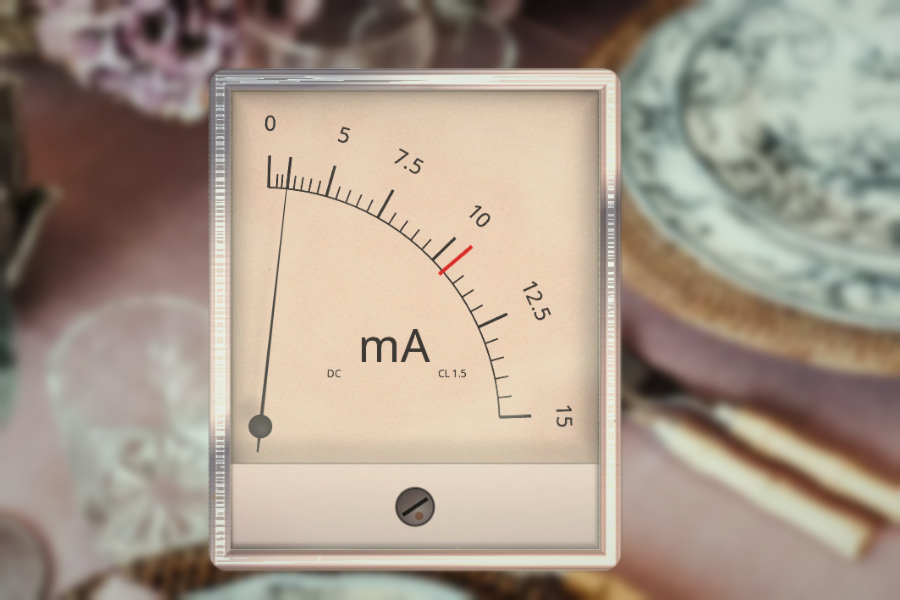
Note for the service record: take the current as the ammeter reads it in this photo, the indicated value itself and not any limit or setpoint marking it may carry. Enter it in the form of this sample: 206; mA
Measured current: 2.5; mA
